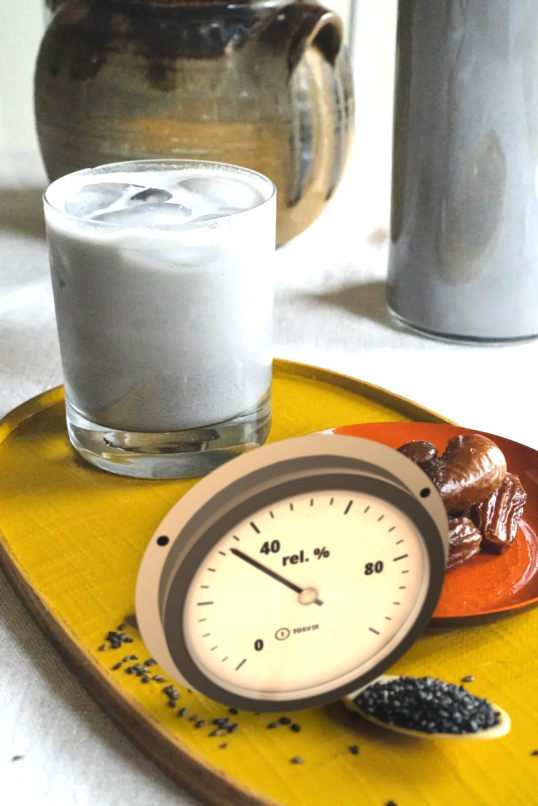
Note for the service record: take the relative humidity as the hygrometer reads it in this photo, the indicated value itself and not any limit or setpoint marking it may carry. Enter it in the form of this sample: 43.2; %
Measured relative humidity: 34; %
